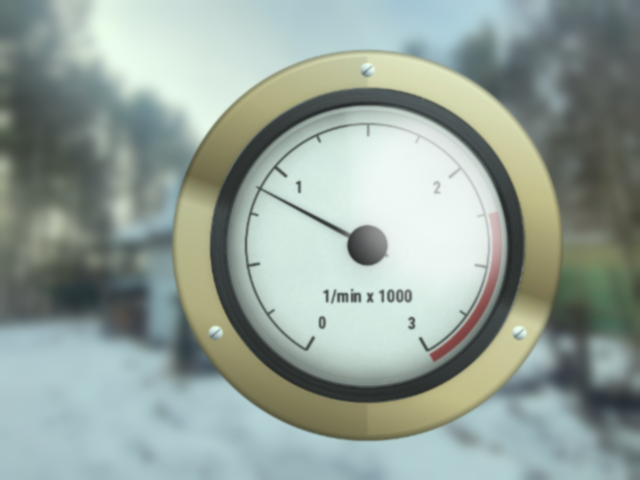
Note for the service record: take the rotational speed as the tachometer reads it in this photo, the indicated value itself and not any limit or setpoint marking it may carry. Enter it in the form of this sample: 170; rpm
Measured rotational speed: 875; rpm
